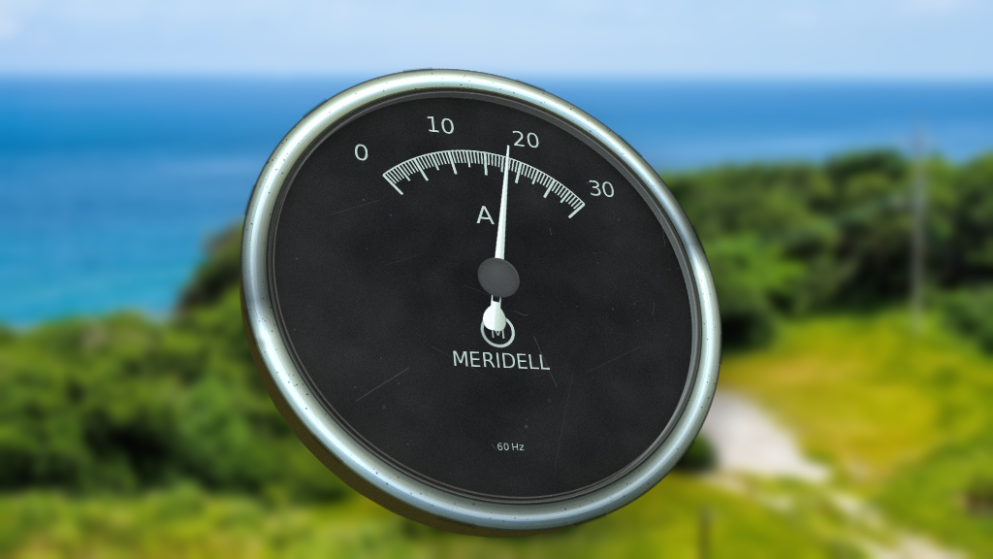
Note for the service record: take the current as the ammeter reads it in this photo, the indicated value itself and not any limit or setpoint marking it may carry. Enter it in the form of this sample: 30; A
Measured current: 17.5; A
